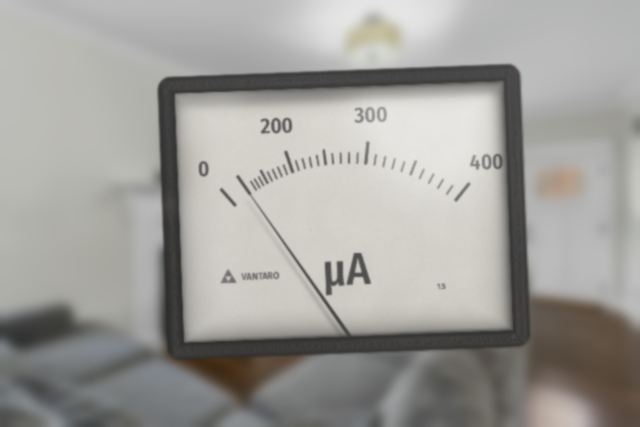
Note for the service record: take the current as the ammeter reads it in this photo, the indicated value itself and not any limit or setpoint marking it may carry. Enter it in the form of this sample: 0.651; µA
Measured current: 100; µA
